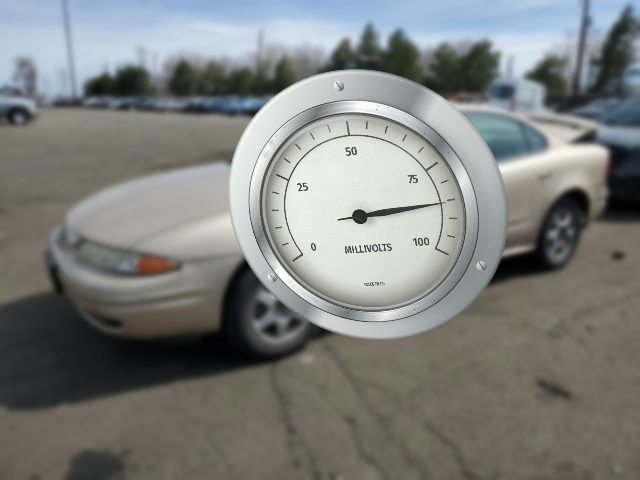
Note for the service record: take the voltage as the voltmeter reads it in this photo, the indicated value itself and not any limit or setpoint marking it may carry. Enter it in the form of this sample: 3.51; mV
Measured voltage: 85; mV
